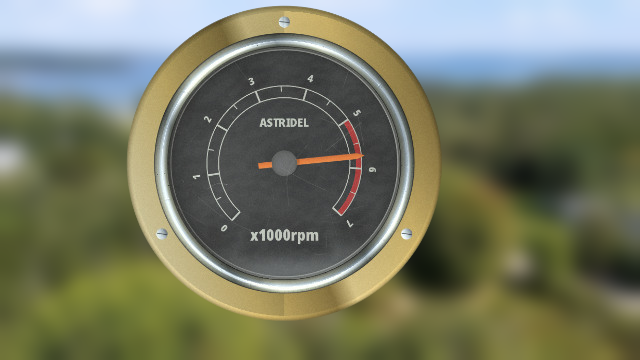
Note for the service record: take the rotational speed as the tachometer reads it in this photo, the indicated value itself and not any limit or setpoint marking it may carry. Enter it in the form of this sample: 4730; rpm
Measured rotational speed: 5750; rpm
